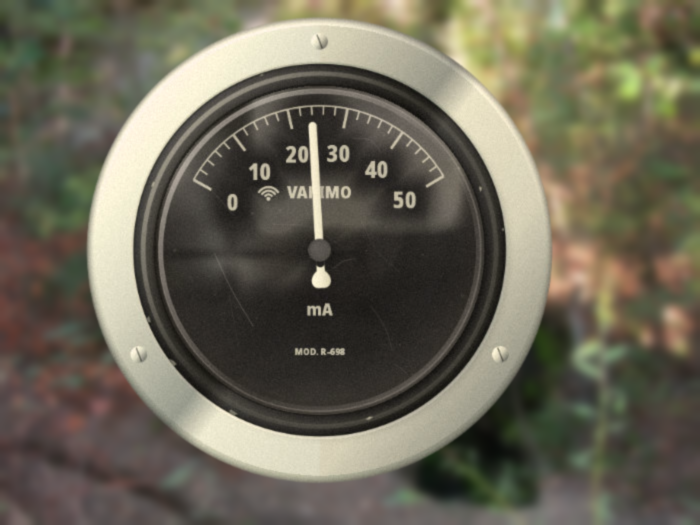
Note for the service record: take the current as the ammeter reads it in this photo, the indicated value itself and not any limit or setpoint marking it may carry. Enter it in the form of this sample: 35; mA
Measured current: 24; mA
